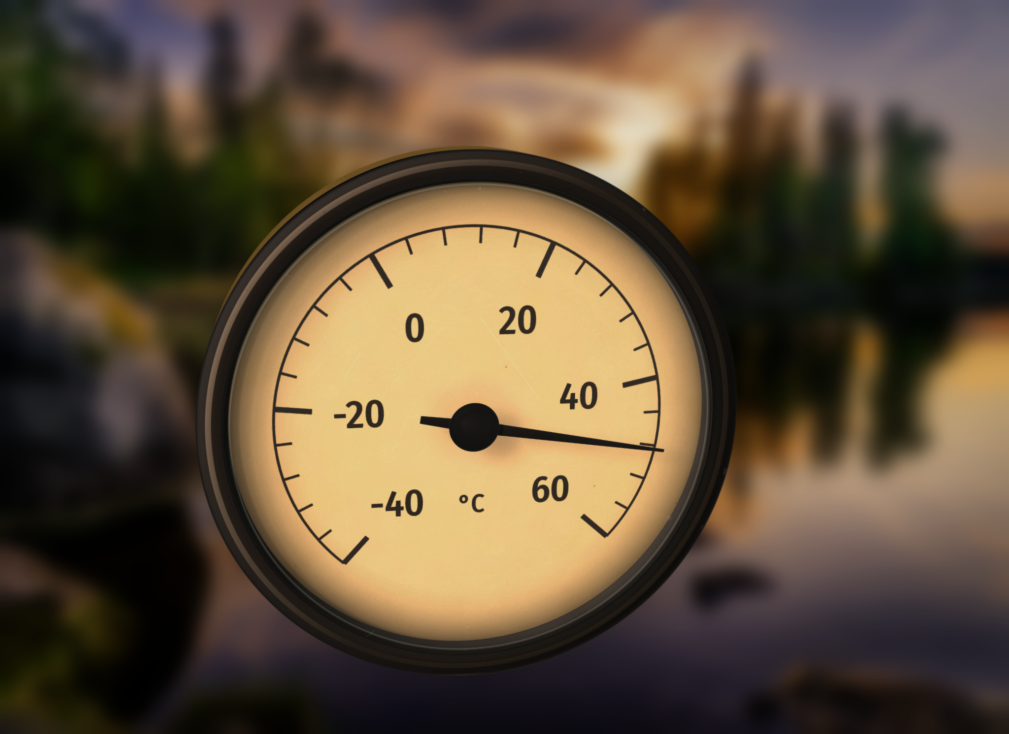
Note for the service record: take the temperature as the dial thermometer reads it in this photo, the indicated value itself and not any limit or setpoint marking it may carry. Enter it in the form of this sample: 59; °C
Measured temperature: 48; °C
